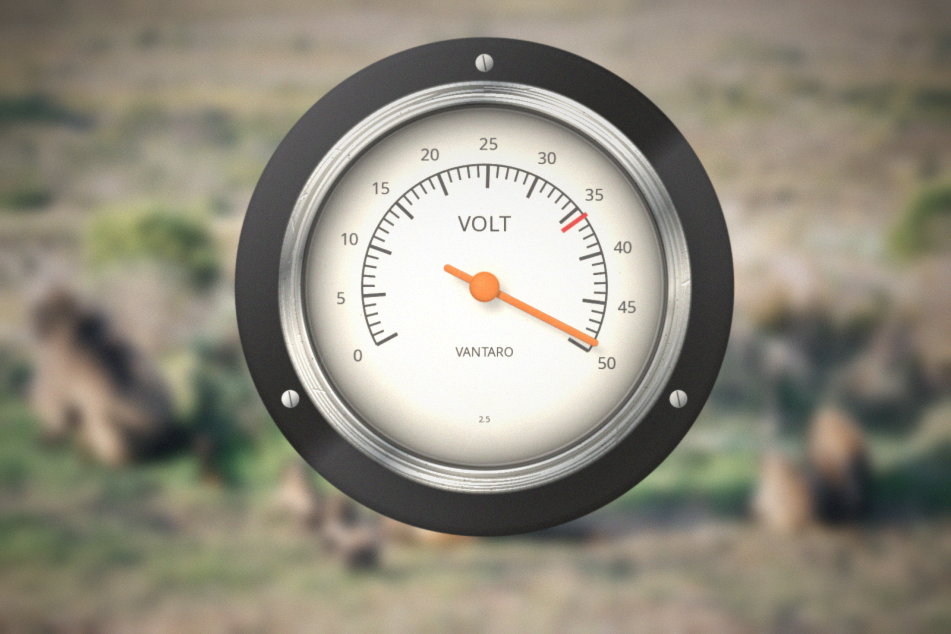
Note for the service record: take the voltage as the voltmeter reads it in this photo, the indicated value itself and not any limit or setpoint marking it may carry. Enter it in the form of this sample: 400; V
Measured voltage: 49; V
